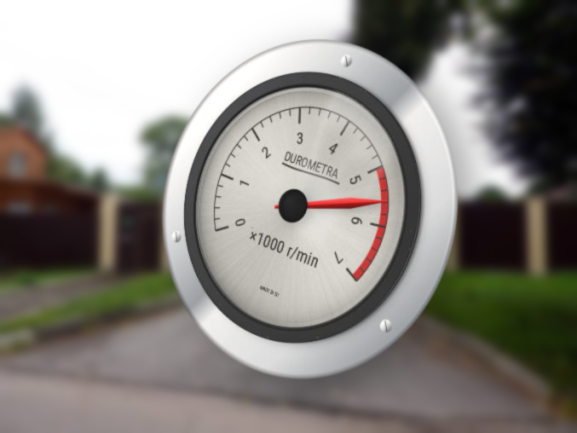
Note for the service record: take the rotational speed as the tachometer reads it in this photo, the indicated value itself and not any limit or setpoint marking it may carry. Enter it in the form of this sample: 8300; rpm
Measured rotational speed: 5600; rpm
